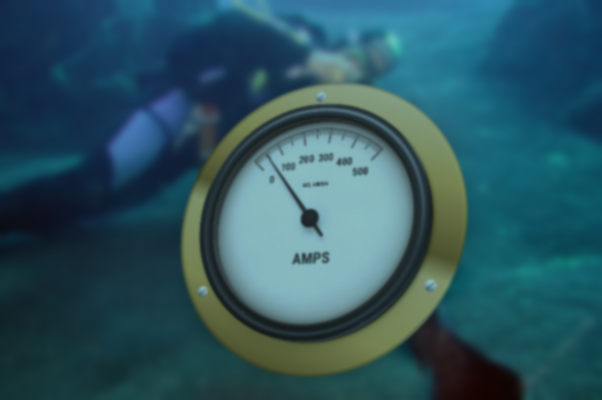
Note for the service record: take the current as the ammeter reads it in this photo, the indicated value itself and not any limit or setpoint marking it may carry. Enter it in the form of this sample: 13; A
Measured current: 50; A
